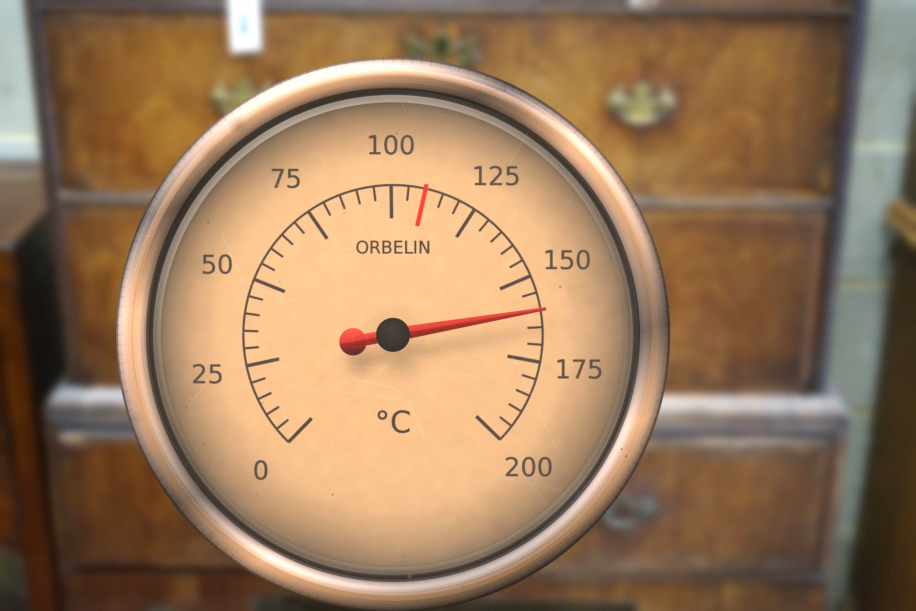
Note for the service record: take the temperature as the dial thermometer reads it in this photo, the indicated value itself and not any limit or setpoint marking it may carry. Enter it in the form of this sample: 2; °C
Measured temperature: 160; °C
